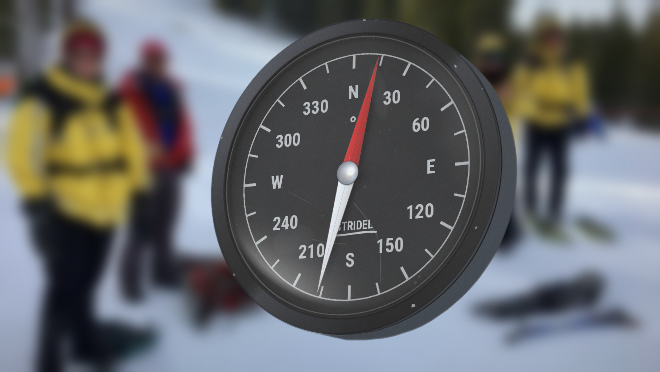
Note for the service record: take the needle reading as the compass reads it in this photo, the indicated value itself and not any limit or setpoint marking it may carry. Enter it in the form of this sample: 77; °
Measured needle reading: 15; °
